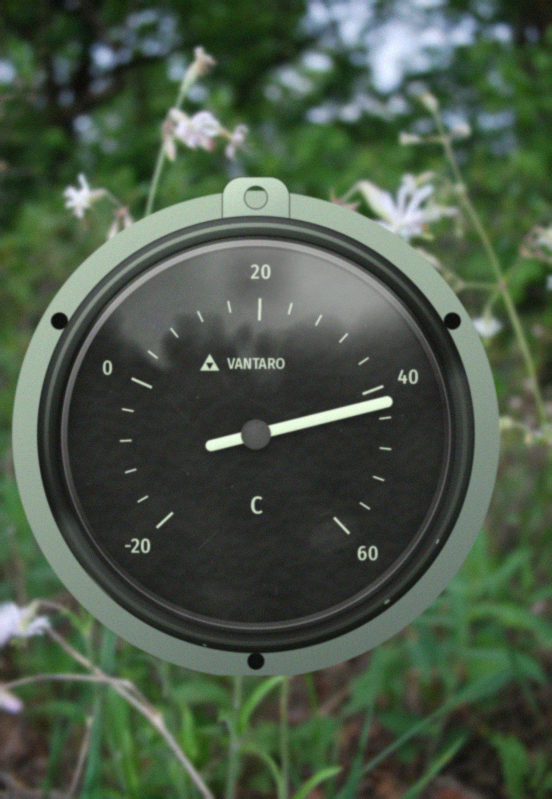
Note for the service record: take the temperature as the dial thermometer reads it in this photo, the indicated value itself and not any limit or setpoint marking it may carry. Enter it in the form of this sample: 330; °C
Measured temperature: 42; °C
